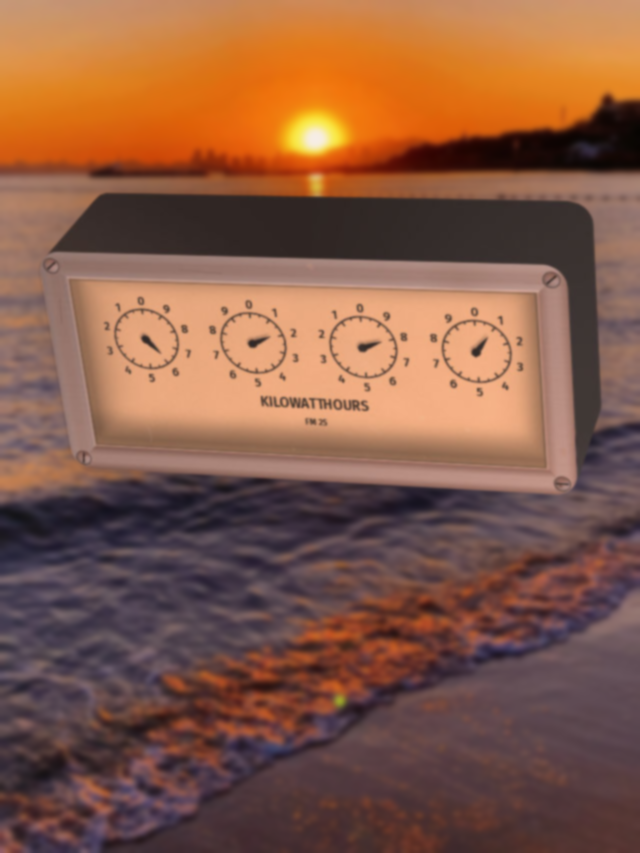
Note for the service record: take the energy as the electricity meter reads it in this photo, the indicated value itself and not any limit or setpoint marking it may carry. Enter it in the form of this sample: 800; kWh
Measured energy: 6181; kWh
